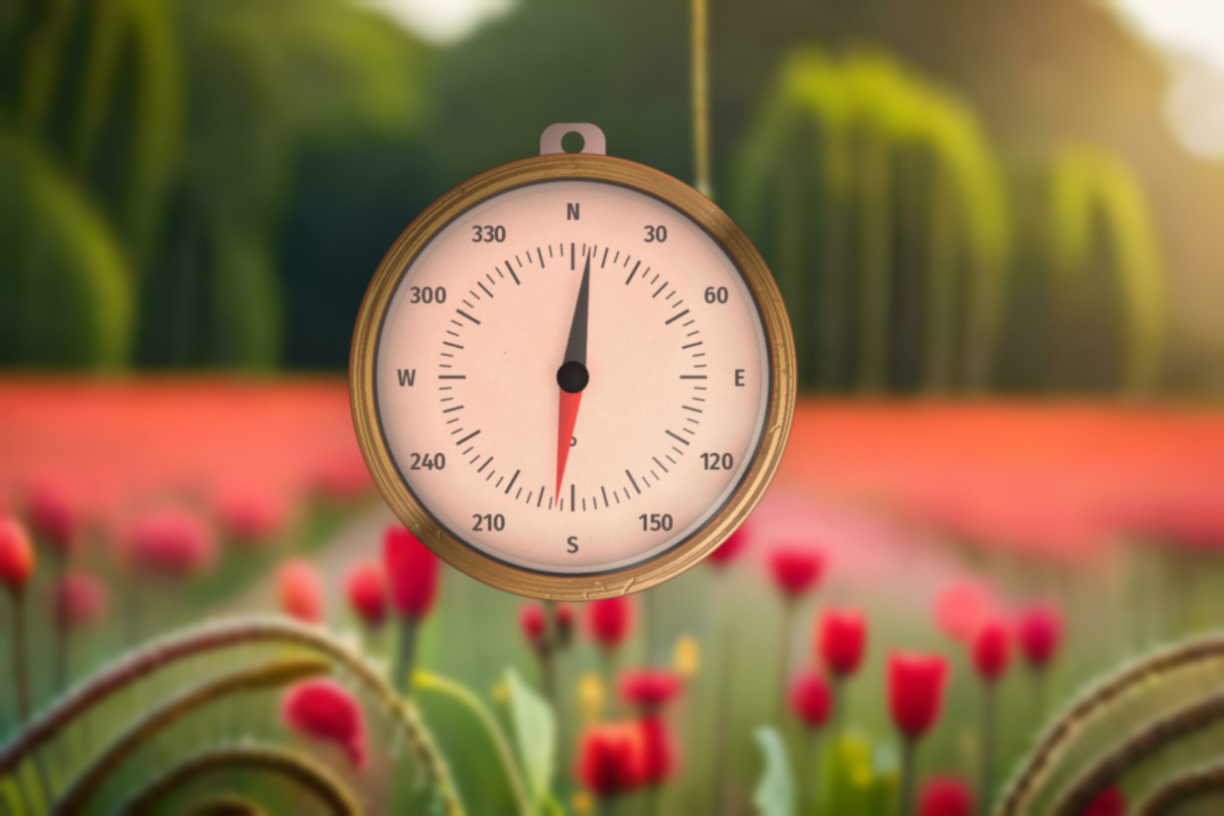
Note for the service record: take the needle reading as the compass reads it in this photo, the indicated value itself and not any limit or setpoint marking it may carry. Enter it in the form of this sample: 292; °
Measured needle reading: 187.5; °
